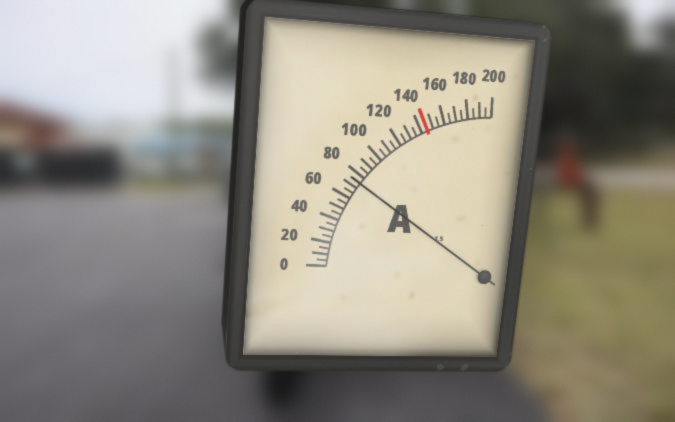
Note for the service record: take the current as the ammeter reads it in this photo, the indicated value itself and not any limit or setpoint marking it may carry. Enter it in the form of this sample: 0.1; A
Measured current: 75; A
